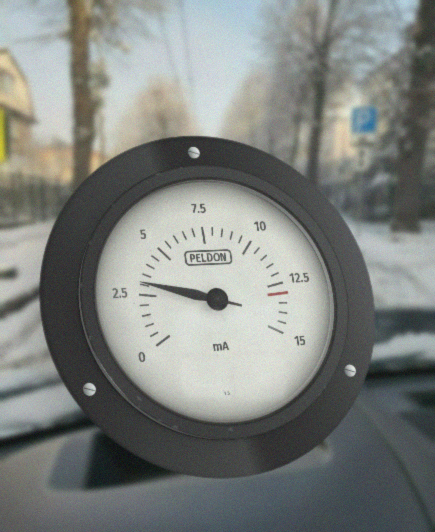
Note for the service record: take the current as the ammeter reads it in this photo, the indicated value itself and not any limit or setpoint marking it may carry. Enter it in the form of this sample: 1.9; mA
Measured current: 3; mA
